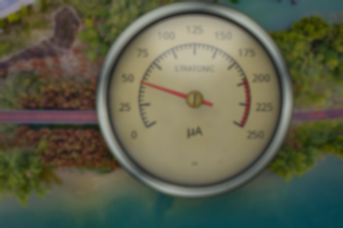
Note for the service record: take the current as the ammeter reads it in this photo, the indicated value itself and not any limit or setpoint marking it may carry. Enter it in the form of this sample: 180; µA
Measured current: 50; µA
